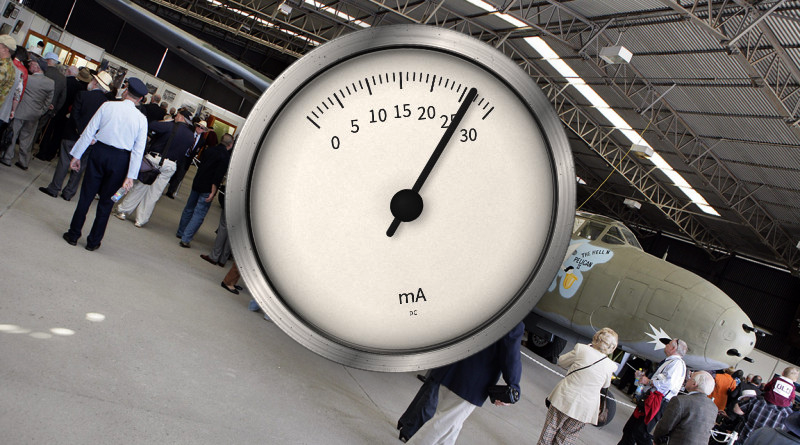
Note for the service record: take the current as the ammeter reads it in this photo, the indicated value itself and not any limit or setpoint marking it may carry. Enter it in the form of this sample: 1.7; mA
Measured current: 26; mA
